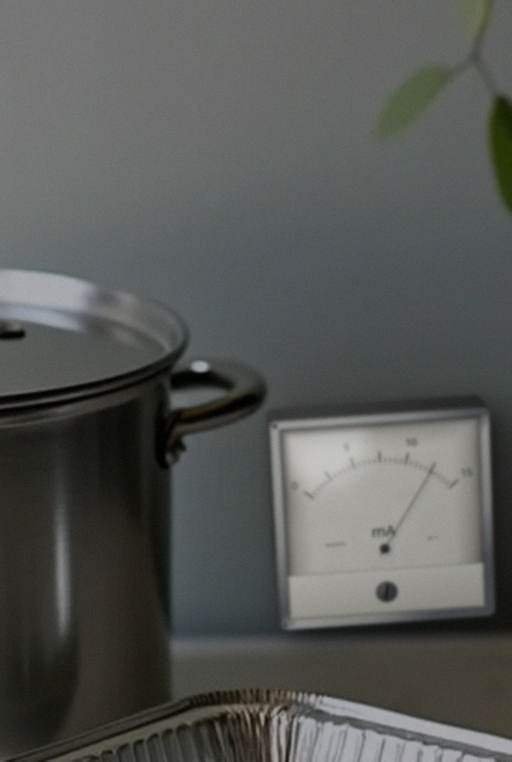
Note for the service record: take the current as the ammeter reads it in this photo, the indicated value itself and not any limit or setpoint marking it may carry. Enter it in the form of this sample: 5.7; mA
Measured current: 12.5; mA
